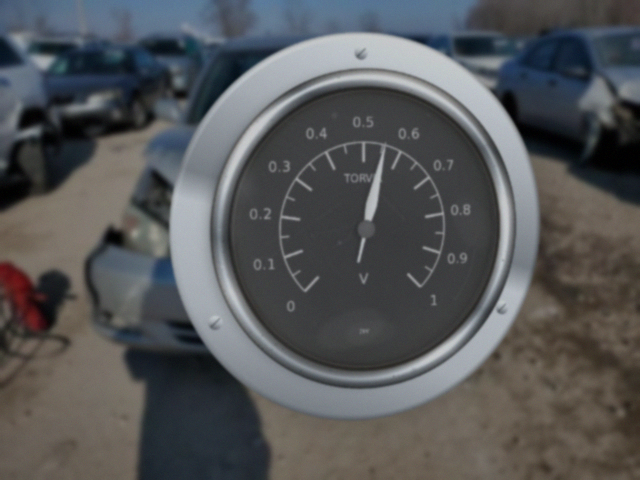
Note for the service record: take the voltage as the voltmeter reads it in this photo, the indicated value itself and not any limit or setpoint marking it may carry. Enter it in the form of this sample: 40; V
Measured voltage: 0.55; V
